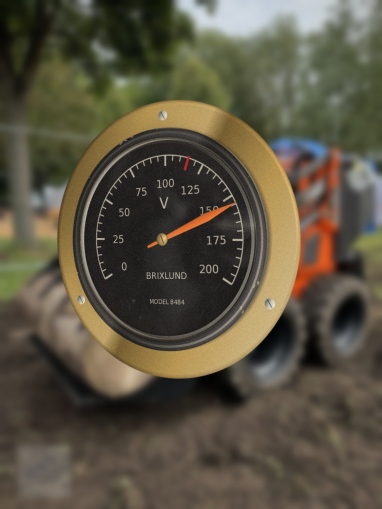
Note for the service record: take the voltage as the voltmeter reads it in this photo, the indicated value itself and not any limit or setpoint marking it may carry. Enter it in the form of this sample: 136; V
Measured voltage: 155; V
